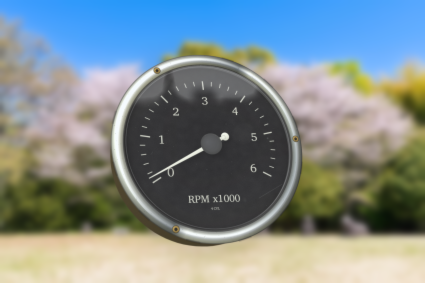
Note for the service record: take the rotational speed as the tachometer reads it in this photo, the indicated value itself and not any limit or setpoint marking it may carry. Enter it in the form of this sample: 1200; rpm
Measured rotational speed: 100; rpm
